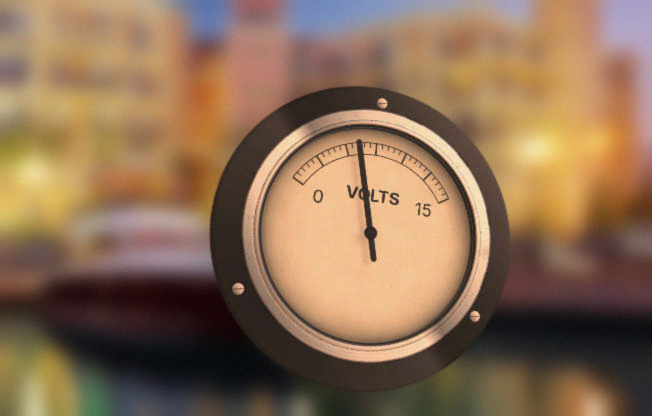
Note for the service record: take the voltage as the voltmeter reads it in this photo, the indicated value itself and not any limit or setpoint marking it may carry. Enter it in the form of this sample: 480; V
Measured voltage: 6; V
